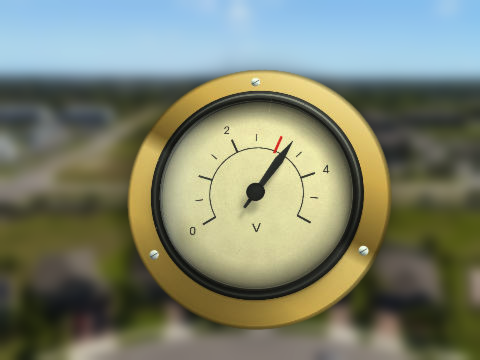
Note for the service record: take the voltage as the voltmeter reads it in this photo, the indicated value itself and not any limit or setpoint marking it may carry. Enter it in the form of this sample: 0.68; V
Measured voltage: 3.25; V
